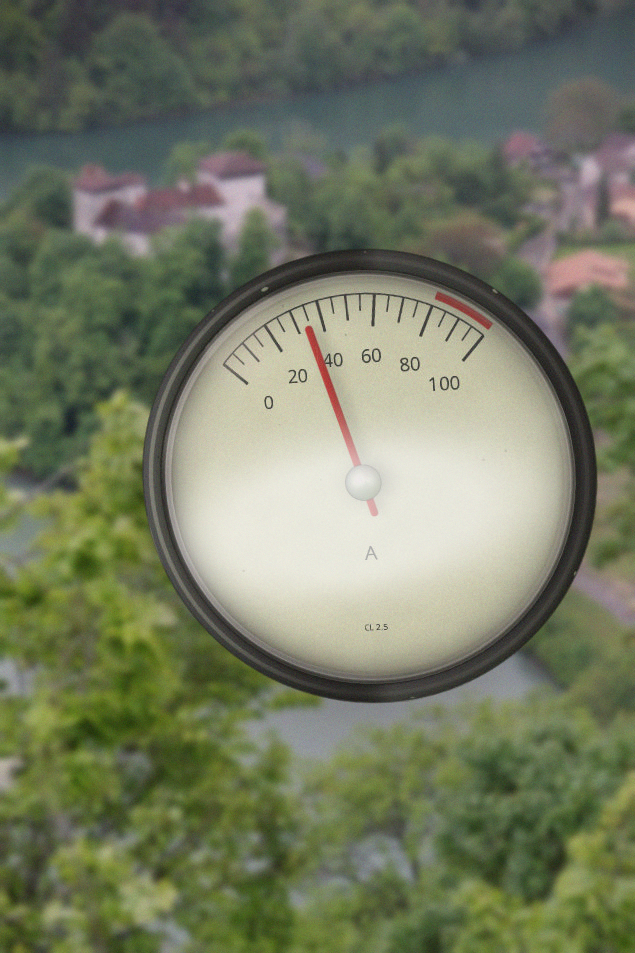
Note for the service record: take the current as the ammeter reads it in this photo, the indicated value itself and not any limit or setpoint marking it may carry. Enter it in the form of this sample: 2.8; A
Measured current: 35; A
